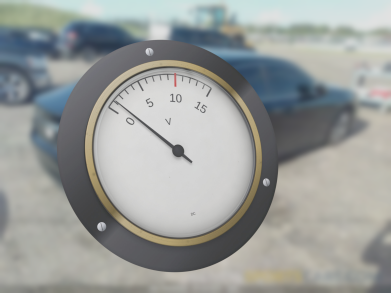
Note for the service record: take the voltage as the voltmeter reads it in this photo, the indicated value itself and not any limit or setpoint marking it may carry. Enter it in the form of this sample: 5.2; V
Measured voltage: 1; V
